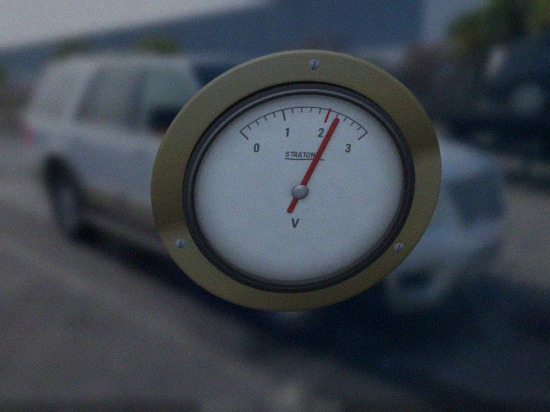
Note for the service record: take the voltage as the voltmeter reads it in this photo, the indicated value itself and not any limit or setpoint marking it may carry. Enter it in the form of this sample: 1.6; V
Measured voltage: 2.2; V
